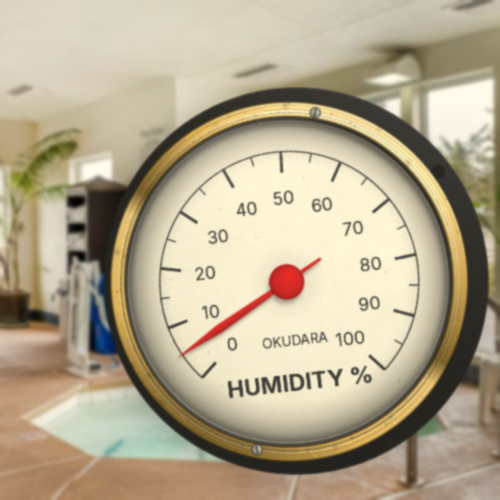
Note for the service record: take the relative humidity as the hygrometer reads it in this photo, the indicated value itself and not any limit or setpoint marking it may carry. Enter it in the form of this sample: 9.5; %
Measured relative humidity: 5; %
